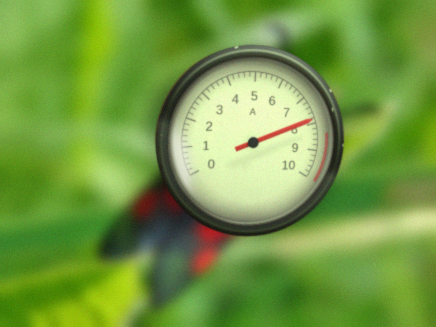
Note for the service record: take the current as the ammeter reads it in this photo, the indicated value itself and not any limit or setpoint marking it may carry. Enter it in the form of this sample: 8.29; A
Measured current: 7.8; A
